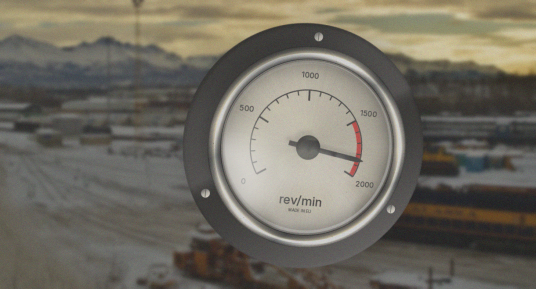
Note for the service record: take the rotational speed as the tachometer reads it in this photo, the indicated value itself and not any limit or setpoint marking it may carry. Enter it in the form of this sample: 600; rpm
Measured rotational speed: 1850; rpm
